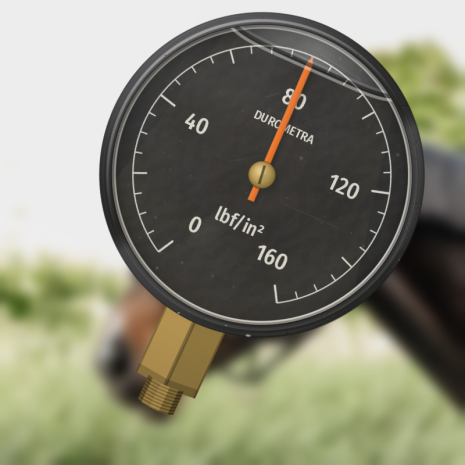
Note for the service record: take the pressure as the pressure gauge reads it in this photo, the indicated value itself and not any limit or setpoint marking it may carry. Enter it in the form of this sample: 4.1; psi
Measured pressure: 80; psi
